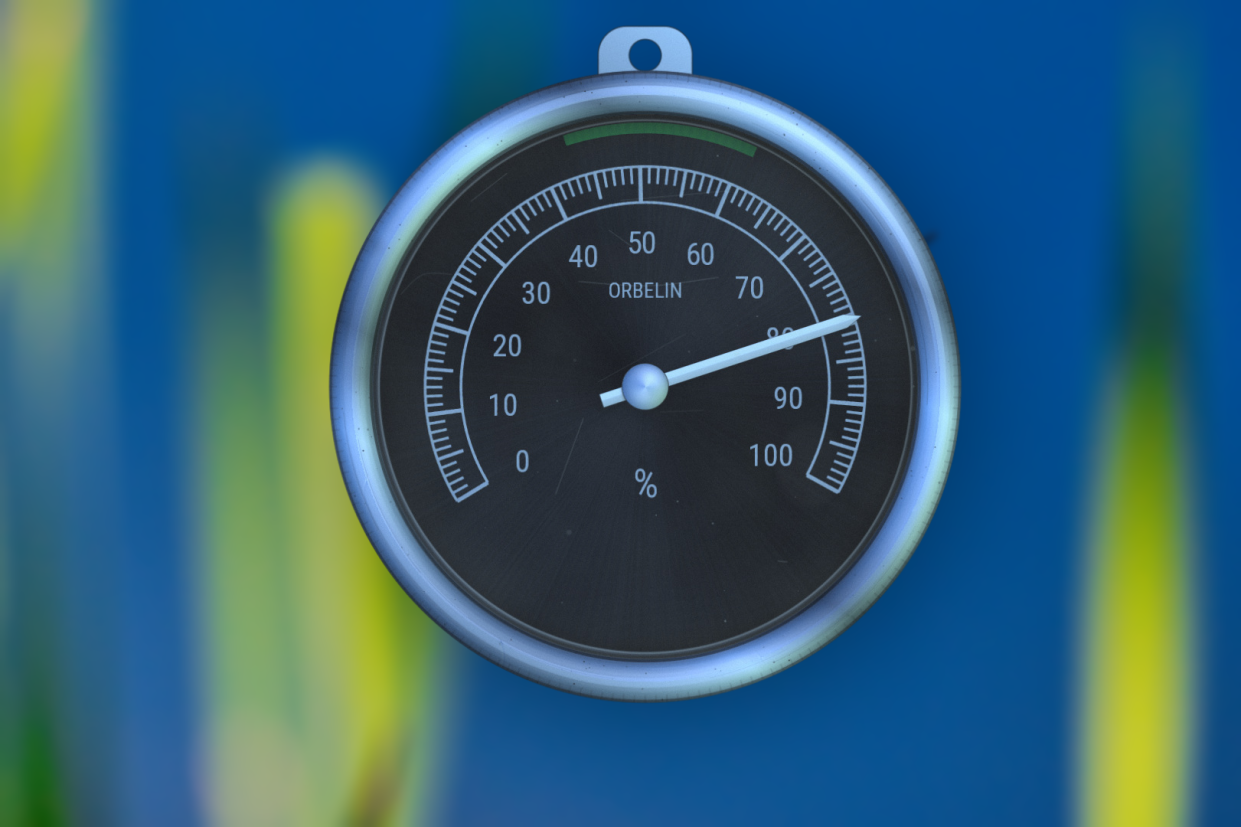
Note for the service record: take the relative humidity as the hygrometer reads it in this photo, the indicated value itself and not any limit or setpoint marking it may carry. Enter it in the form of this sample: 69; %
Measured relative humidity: 80.5; %
